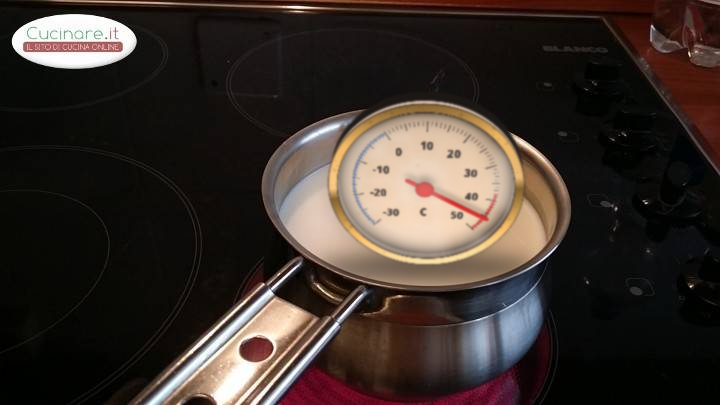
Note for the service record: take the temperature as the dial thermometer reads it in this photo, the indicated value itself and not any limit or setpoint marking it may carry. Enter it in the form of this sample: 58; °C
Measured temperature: 45; °C
